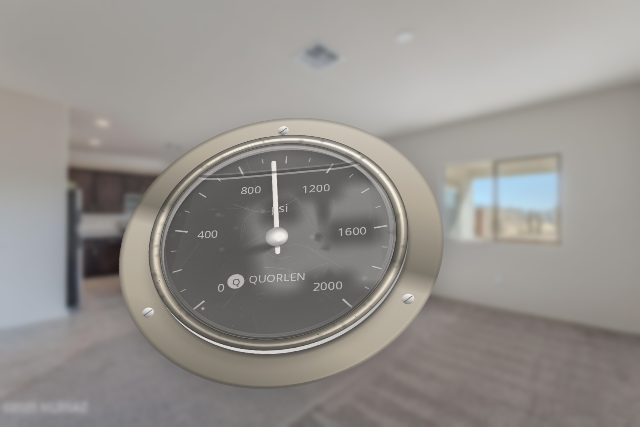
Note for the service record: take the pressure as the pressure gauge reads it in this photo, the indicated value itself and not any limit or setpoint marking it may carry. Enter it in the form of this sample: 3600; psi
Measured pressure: 950; psi
